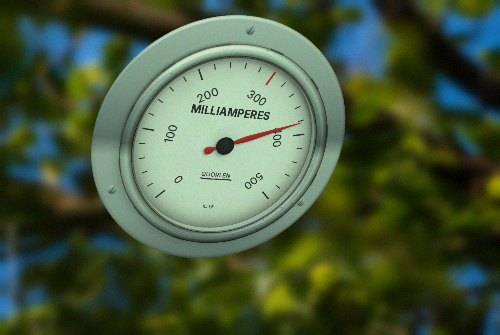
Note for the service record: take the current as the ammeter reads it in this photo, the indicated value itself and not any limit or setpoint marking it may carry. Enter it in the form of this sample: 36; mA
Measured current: 380; mA
